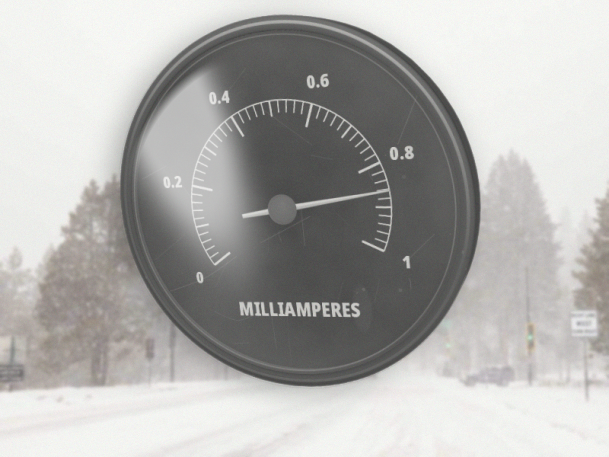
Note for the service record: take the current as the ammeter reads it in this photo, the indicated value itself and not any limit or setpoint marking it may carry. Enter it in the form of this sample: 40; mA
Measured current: 0.86; mA
